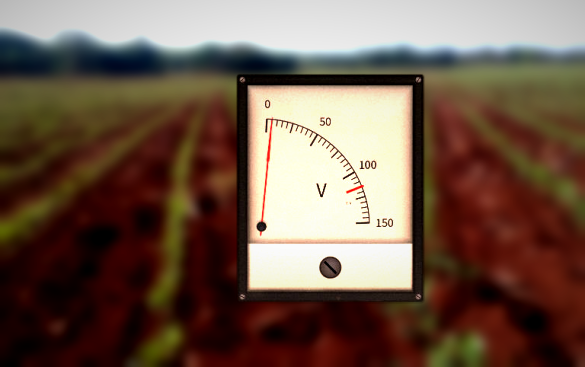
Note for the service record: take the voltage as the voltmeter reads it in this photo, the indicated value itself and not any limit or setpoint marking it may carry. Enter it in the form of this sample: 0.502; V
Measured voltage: 5; V
